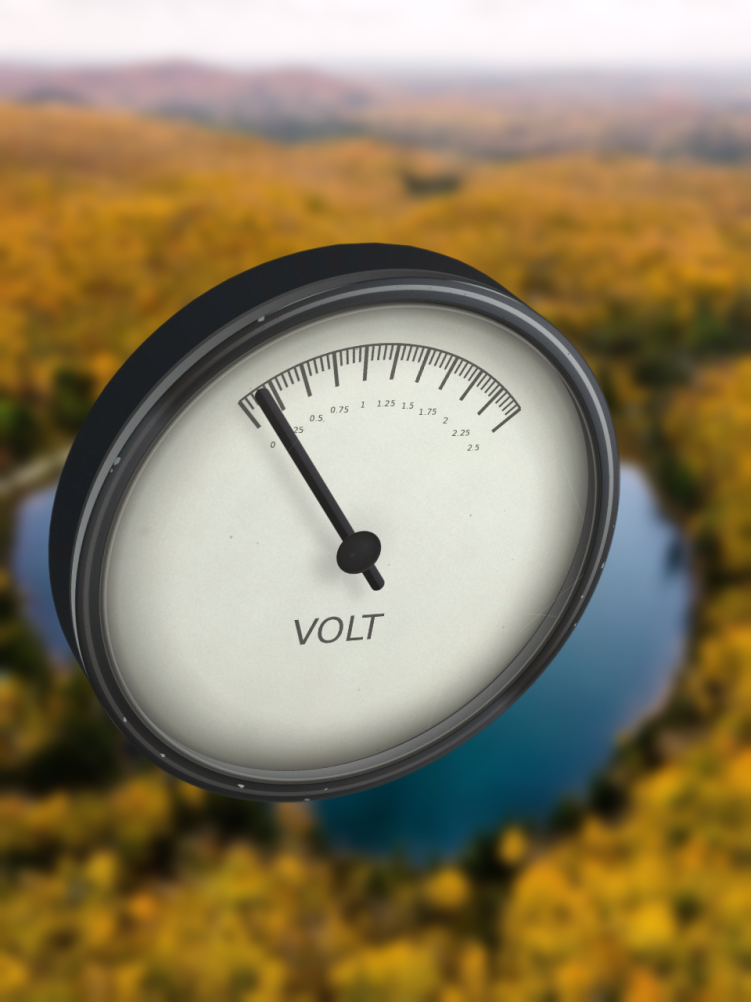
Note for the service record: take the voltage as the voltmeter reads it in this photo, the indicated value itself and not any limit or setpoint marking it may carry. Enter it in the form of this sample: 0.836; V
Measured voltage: 0.15; V
